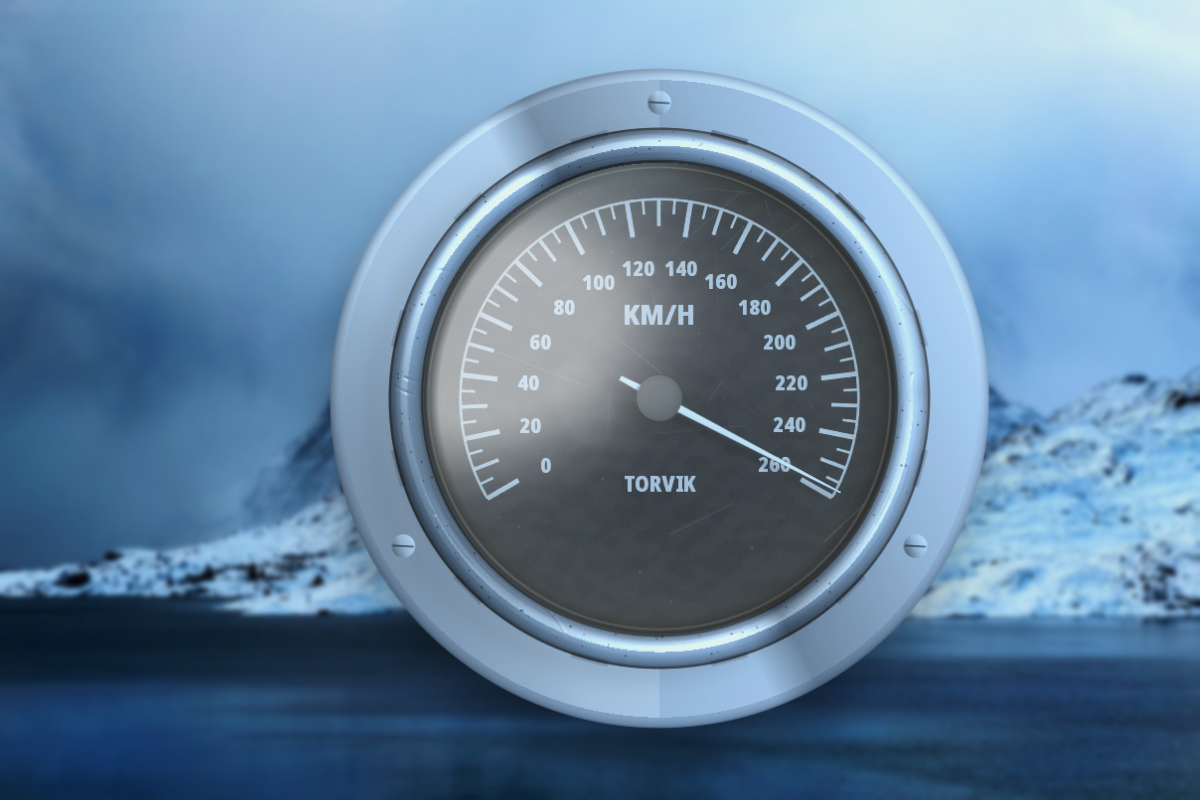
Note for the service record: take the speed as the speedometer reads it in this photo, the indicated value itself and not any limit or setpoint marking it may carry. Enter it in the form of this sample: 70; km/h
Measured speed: 257.5; km/h
